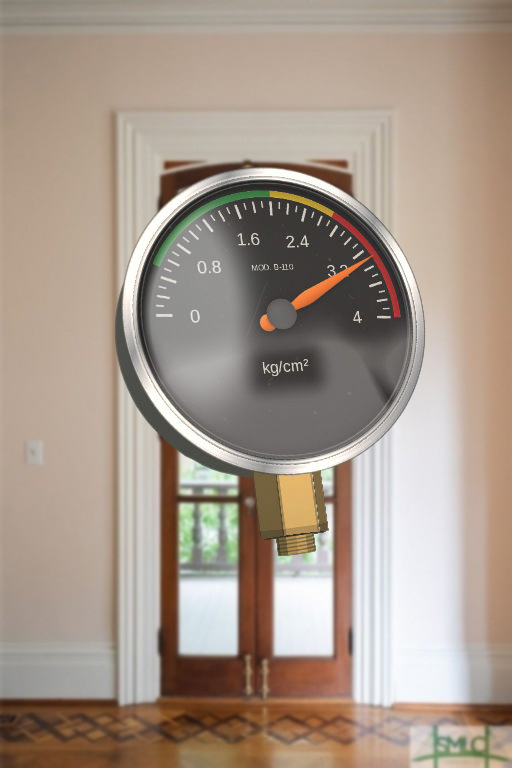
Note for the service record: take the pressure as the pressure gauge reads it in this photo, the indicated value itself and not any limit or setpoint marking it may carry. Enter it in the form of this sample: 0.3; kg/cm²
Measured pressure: 3.3; kg/cm²
